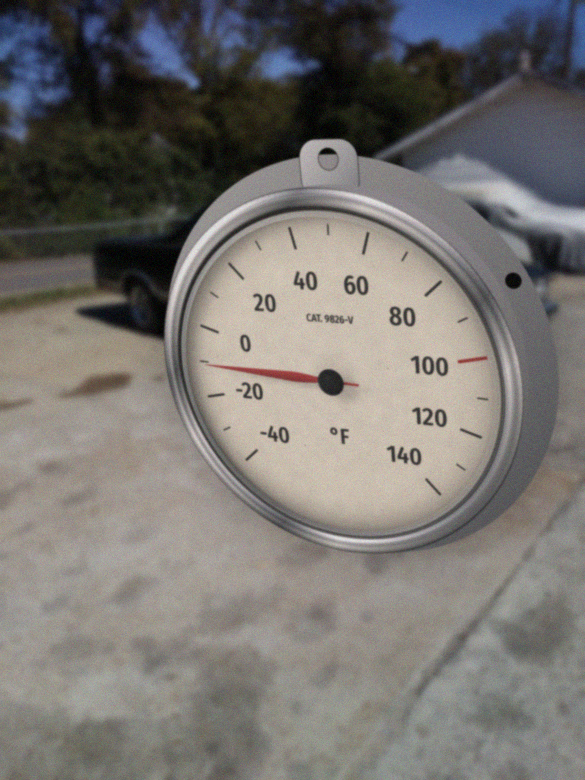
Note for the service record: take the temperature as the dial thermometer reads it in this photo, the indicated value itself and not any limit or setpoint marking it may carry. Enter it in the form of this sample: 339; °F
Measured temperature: -10; °F
